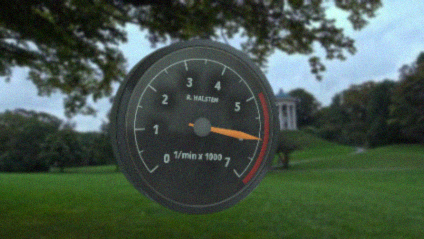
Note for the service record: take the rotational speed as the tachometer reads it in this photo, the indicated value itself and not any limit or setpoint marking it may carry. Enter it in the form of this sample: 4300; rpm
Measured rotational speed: 6000; rpm
